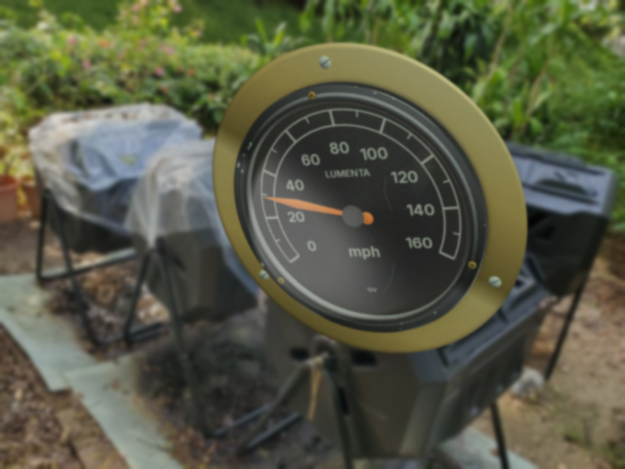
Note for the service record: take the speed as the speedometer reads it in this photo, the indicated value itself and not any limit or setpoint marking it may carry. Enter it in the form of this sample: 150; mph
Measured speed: 30; mph
